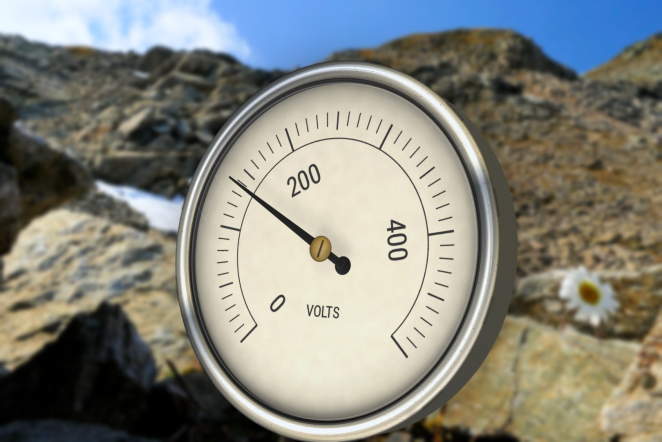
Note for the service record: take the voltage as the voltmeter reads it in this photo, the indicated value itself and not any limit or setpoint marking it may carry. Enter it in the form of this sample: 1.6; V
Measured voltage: 140; V
